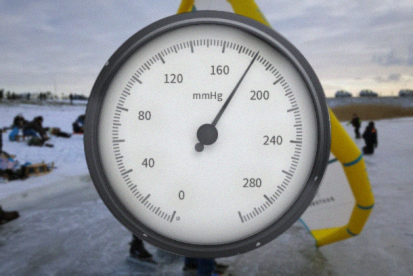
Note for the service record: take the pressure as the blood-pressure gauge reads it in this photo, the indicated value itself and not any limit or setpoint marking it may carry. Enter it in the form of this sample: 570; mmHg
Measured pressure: 180; mmHg
